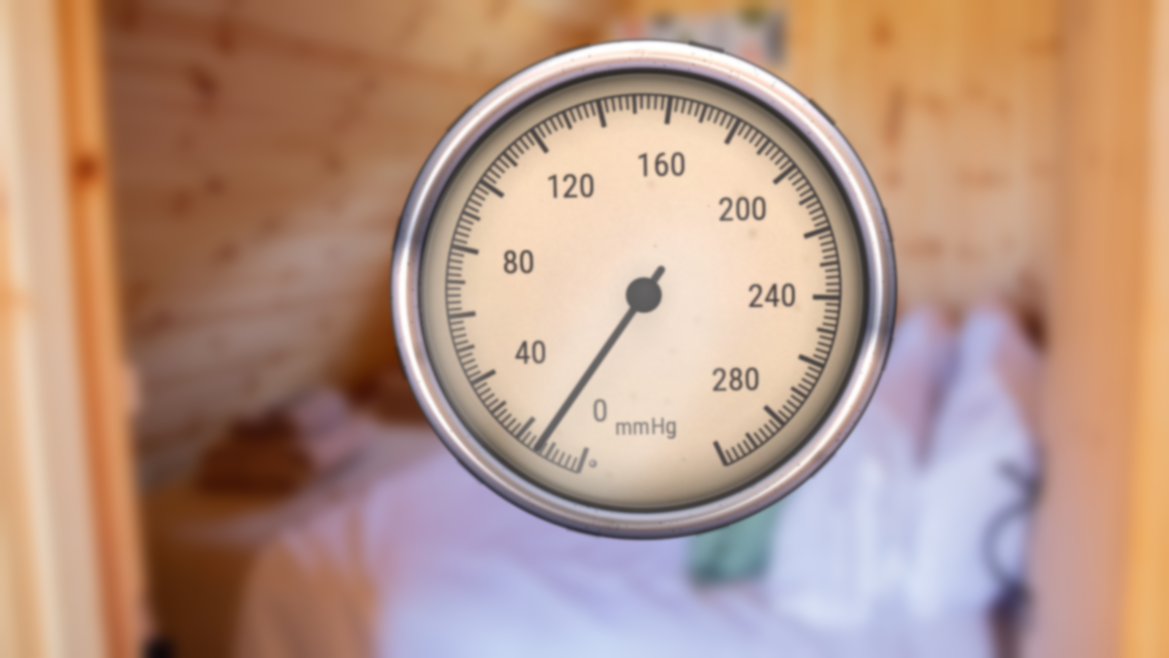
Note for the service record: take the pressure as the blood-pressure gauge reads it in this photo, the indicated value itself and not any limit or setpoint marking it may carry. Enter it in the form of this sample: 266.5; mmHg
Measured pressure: 14; mmHg
